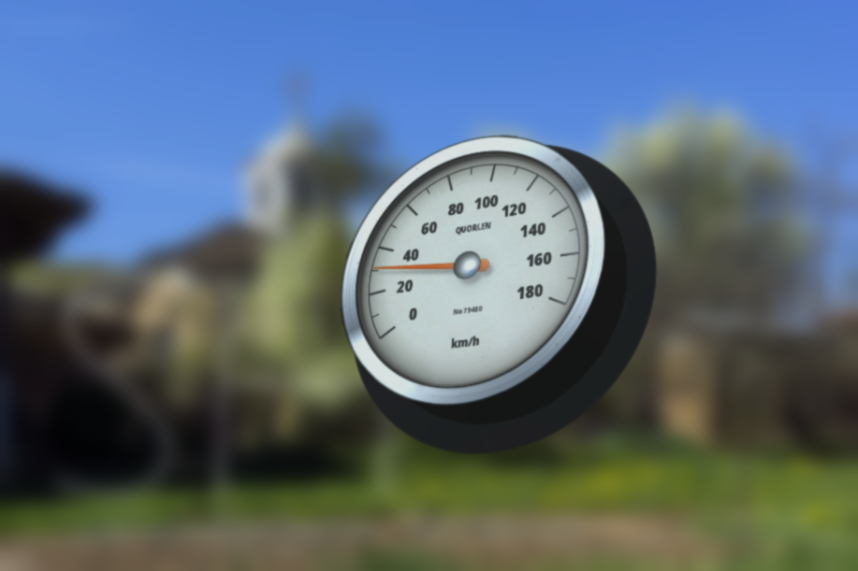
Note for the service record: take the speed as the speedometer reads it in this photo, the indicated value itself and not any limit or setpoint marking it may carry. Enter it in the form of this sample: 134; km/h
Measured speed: 30; km/h
